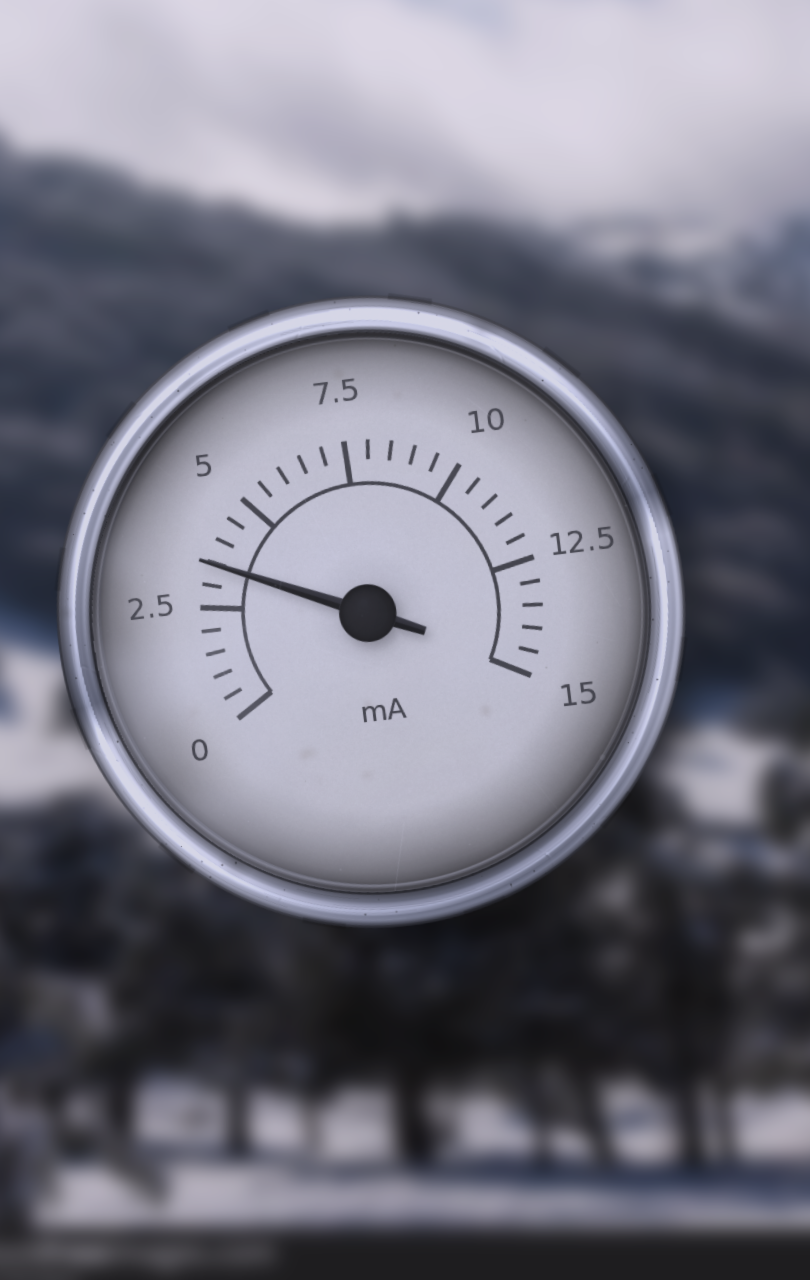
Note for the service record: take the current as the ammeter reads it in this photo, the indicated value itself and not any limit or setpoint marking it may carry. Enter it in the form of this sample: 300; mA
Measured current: 3.5; mA
